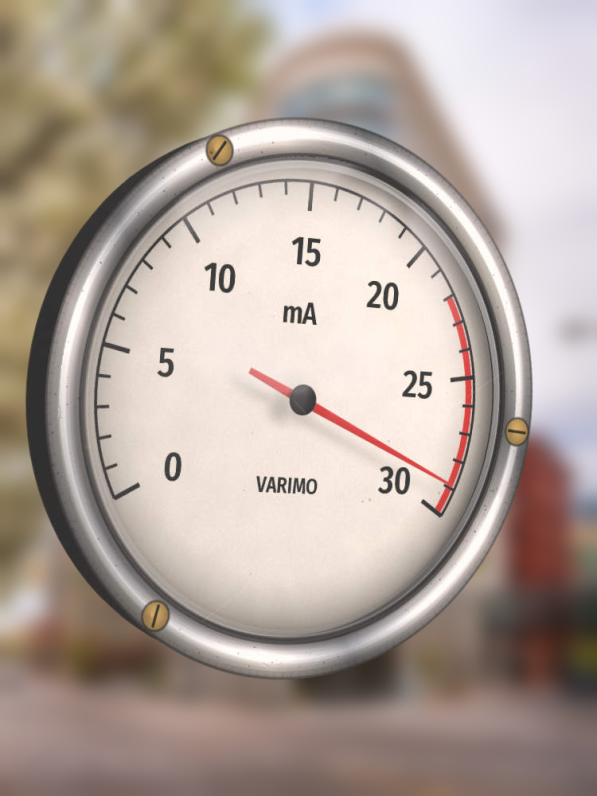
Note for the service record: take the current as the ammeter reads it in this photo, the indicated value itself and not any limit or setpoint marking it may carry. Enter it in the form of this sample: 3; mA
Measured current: 29; mA
